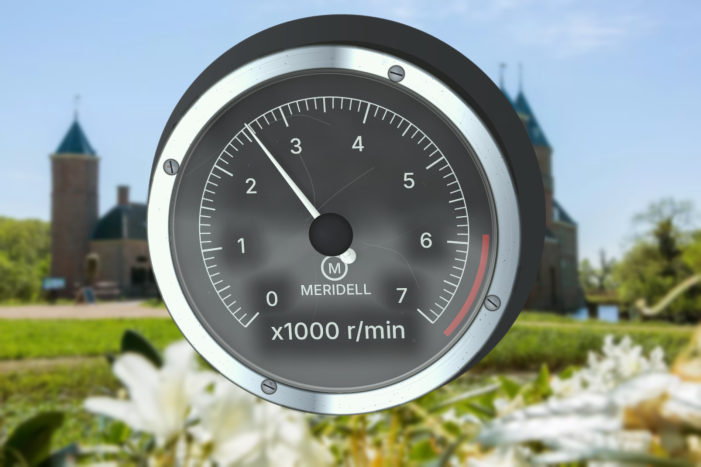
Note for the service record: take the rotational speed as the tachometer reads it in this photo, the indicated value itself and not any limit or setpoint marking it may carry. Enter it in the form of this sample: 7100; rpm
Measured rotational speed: 2600; rpm
